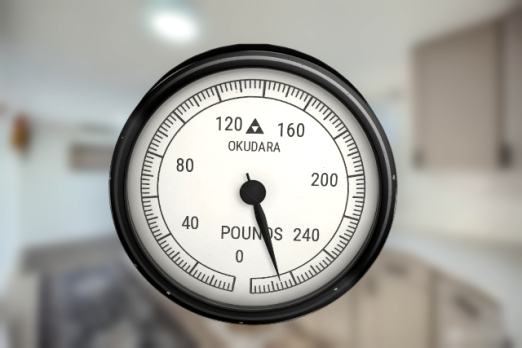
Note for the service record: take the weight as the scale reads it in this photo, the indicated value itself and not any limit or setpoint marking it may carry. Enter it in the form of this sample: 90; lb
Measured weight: 266; lb
